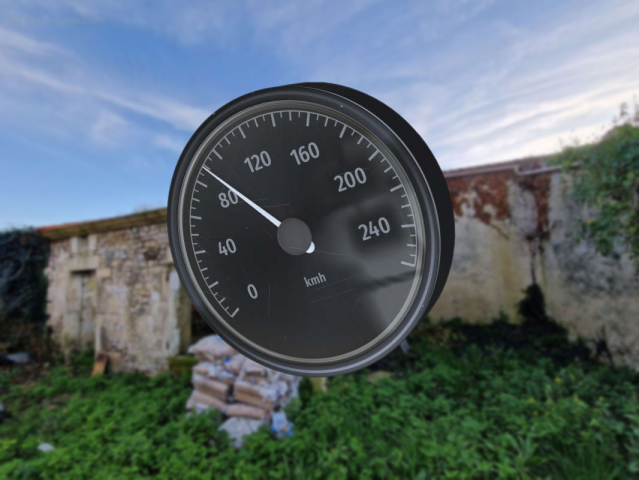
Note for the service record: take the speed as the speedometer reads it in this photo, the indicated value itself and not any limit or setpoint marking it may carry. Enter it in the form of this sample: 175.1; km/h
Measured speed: 90; km/h
